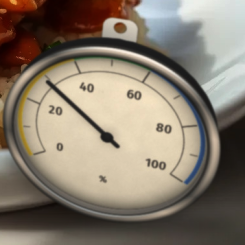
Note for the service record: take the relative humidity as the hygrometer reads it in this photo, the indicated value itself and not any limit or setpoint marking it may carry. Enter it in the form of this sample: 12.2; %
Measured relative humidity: 30; %
